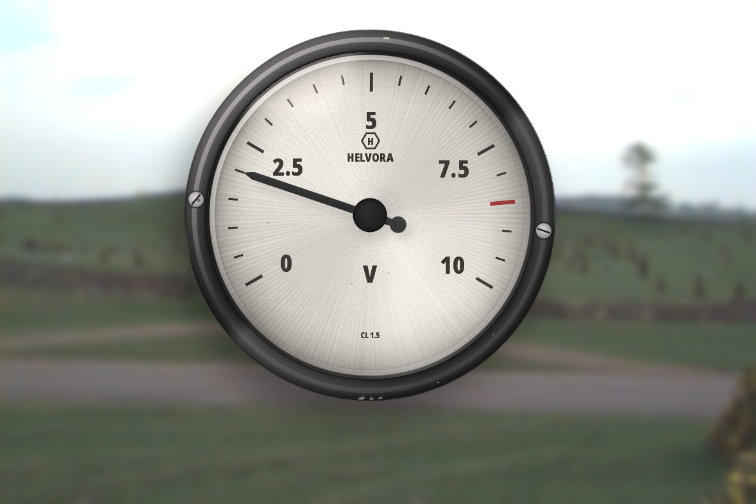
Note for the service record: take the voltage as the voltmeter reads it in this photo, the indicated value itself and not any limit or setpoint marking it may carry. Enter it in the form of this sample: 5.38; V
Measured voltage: 2; V
